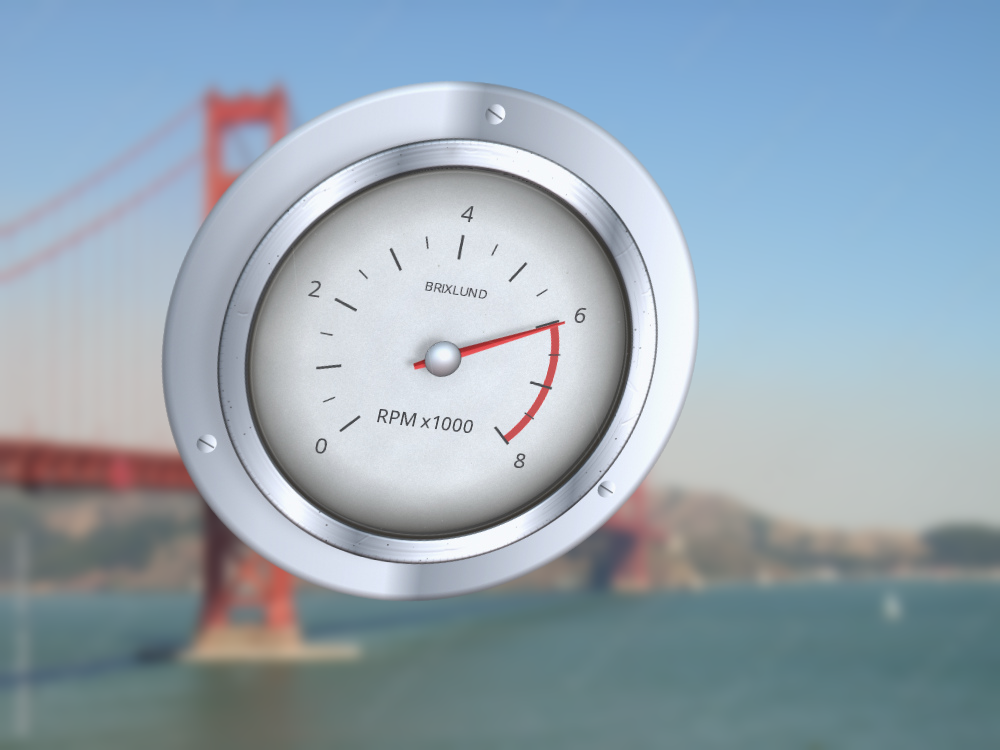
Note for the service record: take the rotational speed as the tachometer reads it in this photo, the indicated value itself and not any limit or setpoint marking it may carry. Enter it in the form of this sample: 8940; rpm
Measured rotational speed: 6000; rpm
